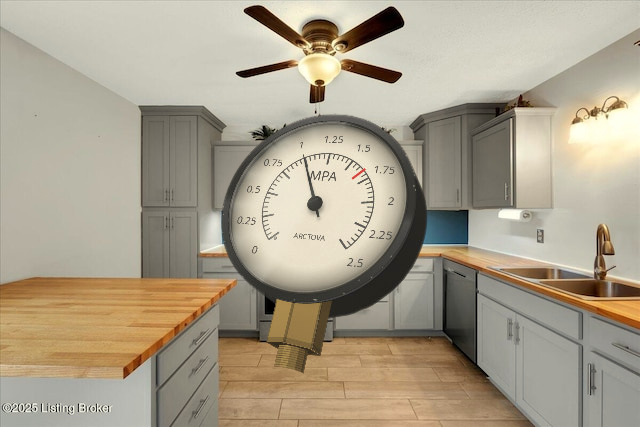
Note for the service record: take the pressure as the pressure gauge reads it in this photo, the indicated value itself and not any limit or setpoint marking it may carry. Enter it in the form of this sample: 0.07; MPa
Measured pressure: 1; MPa
